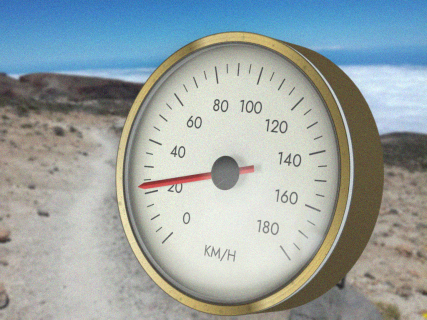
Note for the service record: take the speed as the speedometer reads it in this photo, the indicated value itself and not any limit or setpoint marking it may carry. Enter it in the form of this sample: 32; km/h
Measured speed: 22.5; km/h
